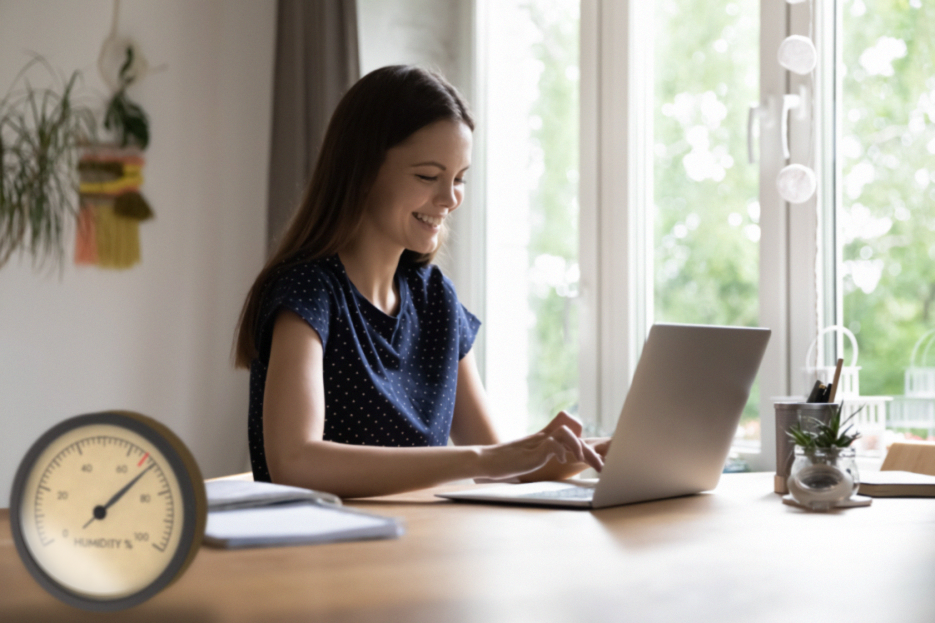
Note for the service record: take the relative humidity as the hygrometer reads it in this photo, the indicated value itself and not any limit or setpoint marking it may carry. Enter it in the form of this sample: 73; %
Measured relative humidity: 70; %
